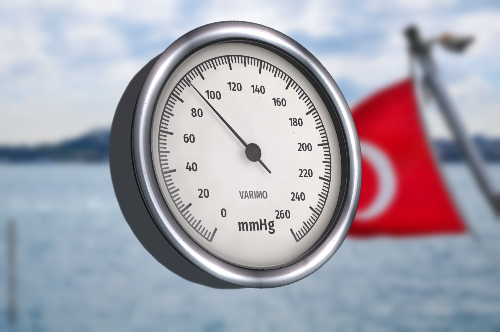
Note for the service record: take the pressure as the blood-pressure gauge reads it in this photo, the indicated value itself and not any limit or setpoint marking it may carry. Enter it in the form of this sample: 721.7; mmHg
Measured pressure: 90; mmHg
